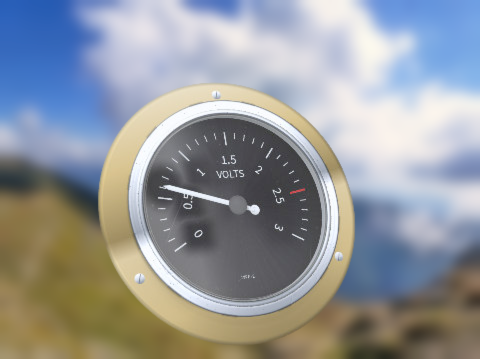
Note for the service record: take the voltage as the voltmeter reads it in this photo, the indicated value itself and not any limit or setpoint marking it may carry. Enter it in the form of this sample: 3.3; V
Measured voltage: 0.6; V
